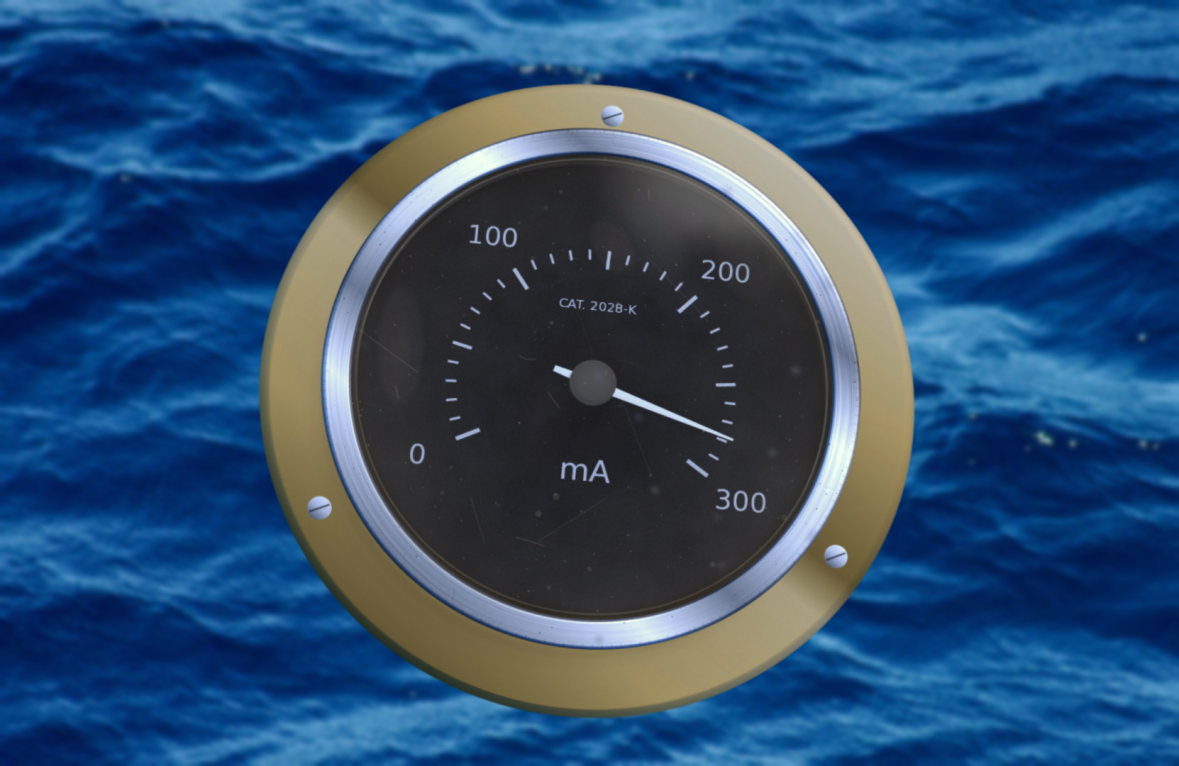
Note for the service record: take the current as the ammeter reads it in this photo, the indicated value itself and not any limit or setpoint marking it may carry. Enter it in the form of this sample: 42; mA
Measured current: 280; mA
